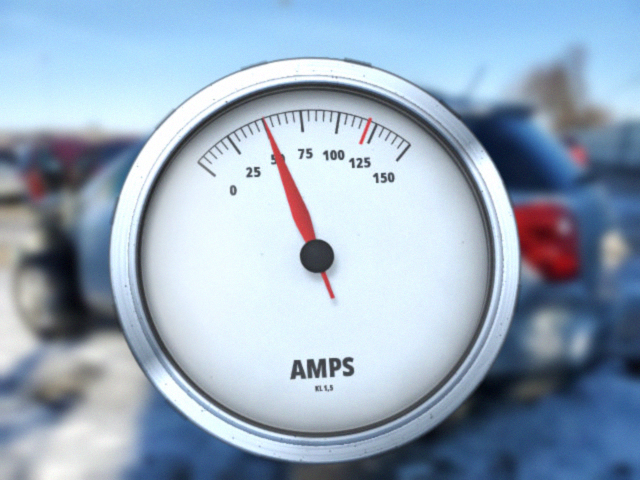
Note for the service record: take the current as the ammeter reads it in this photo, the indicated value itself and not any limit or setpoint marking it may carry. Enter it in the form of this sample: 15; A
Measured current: 50; A
